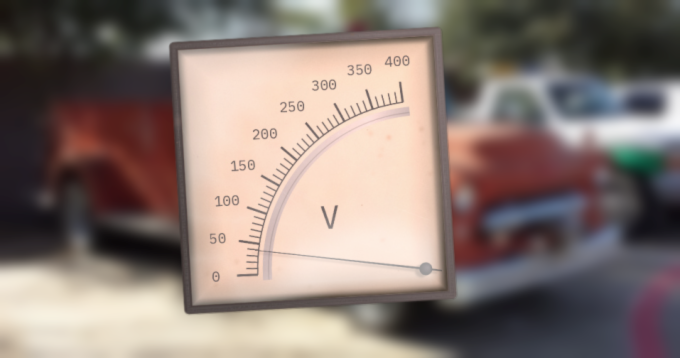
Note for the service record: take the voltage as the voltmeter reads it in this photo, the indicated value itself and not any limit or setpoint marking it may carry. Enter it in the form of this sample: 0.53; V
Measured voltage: 40; V
